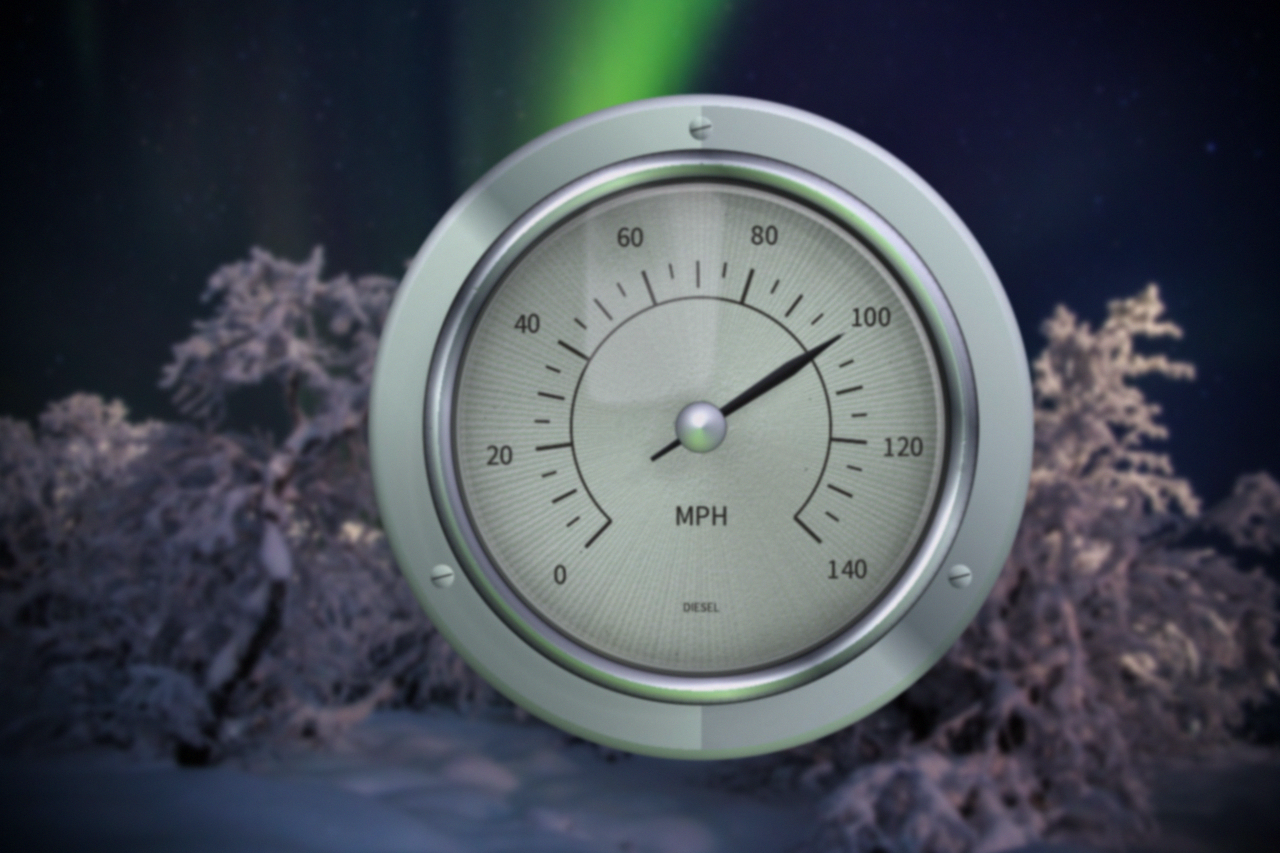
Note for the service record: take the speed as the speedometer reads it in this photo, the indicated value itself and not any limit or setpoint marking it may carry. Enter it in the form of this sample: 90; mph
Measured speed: 100; mph
